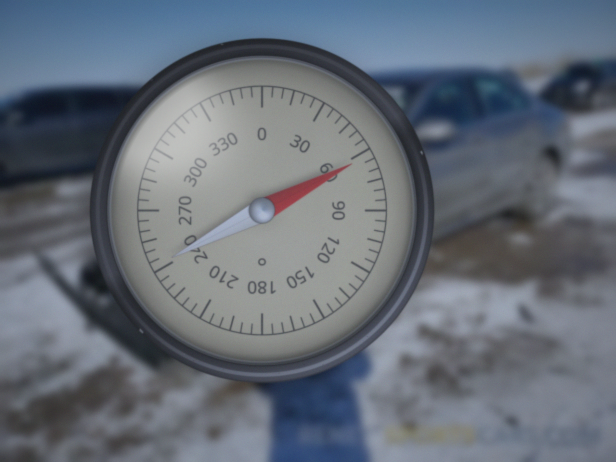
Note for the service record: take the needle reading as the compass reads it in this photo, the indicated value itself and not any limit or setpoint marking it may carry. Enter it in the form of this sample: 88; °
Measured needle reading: 62.5; °
